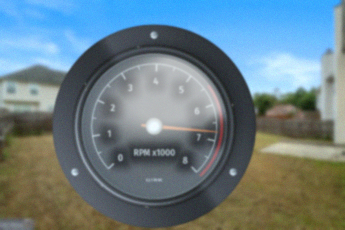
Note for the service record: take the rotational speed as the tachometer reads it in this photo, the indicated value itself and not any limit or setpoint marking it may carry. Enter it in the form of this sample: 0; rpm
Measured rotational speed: 6750; rpm
